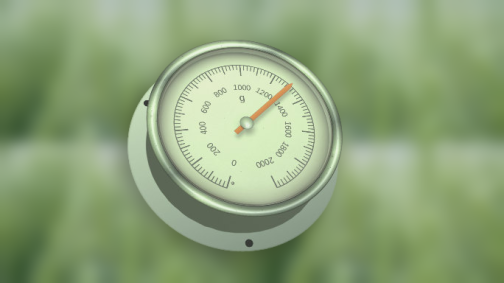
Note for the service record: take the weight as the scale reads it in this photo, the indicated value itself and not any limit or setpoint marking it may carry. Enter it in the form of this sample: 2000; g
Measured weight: 1300; g
